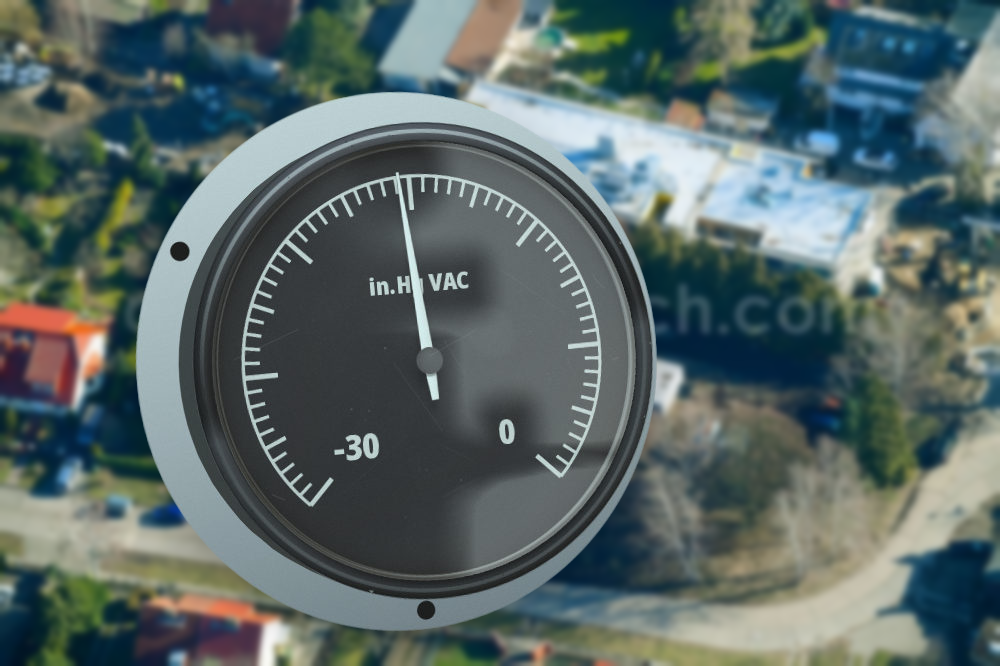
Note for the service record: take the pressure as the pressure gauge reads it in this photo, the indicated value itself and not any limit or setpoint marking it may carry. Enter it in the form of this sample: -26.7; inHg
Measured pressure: -15.5; inHg
